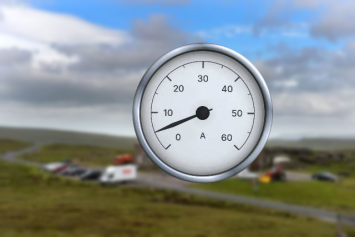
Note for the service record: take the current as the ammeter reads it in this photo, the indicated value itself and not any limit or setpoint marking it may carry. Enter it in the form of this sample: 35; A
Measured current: 5; A
